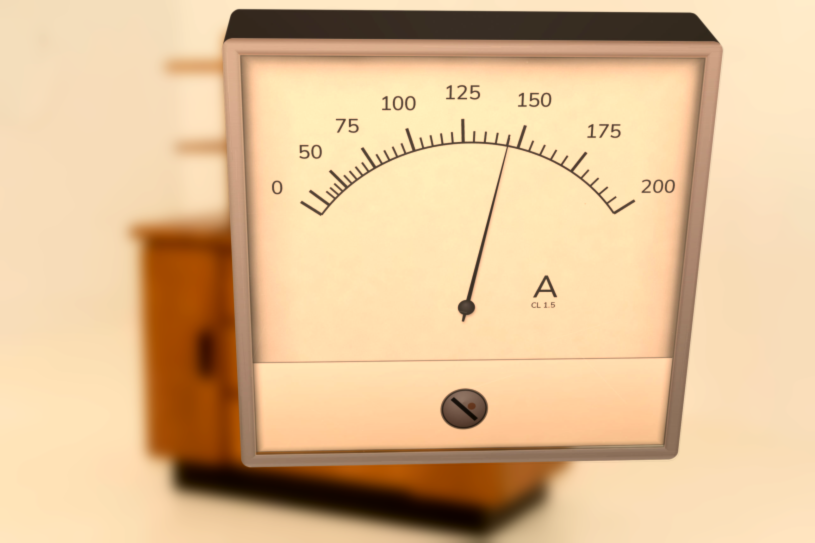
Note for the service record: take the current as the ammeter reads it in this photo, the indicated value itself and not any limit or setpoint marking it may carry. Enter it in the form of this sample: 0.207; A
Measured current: 145; A
